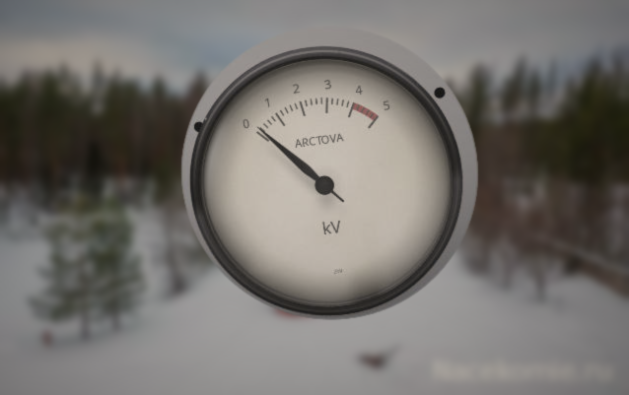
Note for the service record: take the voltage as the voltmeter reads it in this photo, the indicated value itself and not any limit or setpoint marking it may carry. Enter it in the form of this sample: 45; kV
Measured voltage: 0.2; kV
